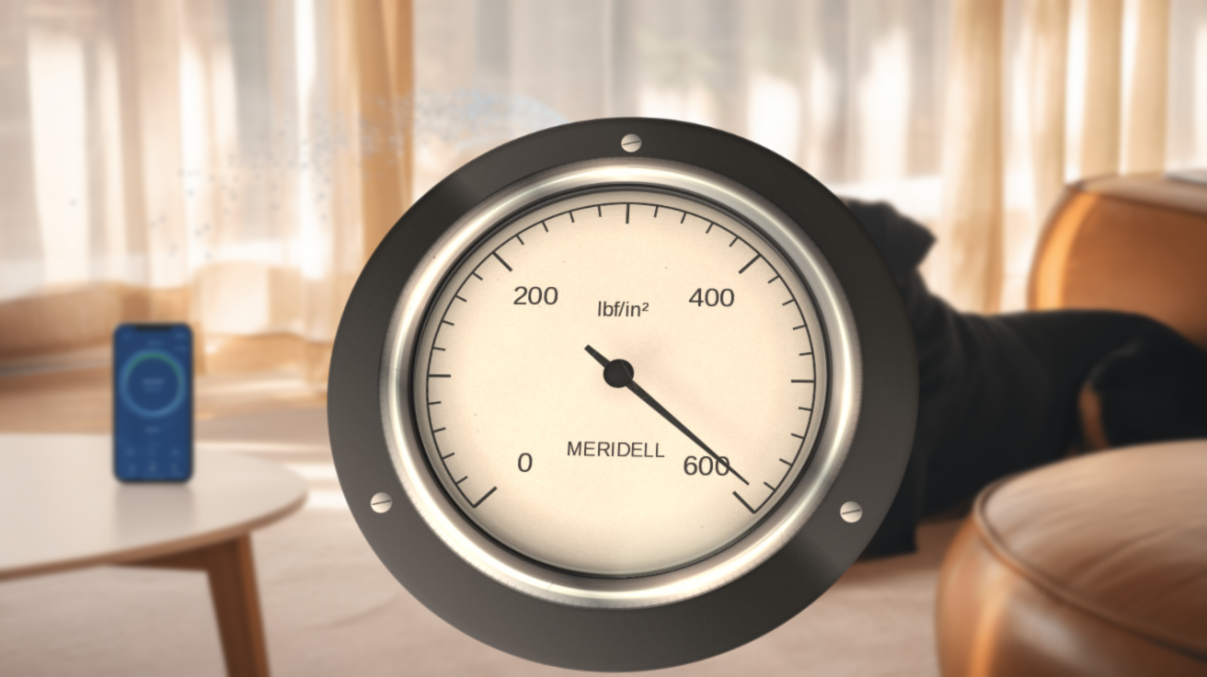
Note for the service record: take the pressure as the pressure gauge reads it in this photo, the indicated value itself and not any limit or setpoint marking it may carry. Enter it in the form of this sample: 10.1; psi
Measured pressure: 590; psi
